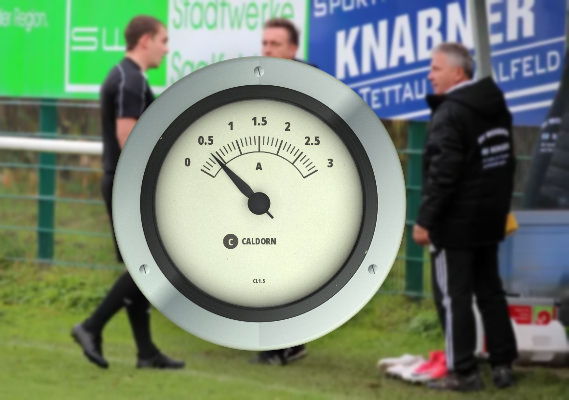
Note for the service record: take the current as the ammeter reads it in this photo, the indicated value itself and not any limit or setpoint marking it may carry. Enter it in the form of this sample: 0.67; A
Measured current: 0.4; A
